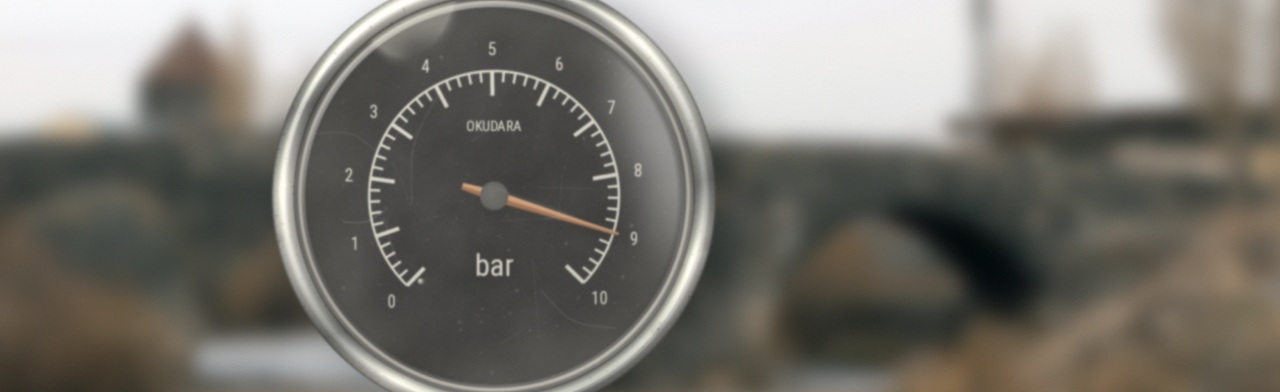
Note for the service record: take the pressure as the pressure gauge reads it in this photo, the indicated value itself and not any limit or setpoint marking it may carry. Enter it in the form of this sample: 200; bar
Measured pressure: 9; bar
